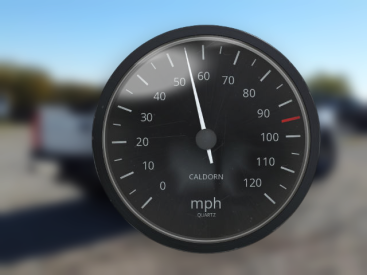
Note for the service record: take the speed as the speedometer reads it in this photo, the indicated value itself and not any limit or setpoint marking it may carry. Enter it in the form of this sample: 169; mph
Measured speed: 55; mph
